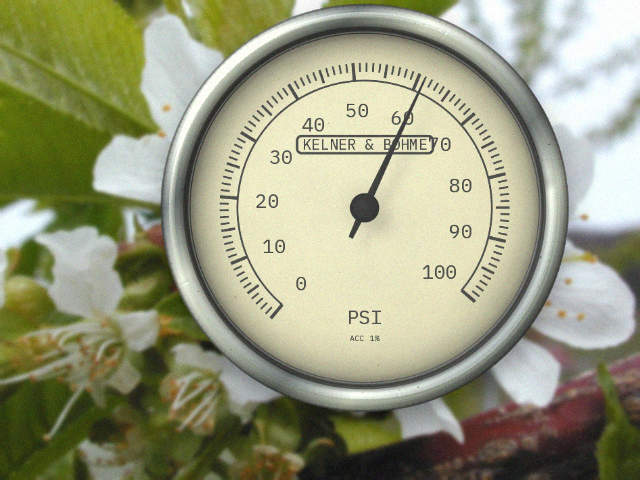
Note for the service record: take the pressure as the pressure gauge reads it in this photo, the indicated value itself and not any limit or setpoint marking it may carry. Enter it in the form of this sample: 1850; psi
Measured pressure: 61; psi
